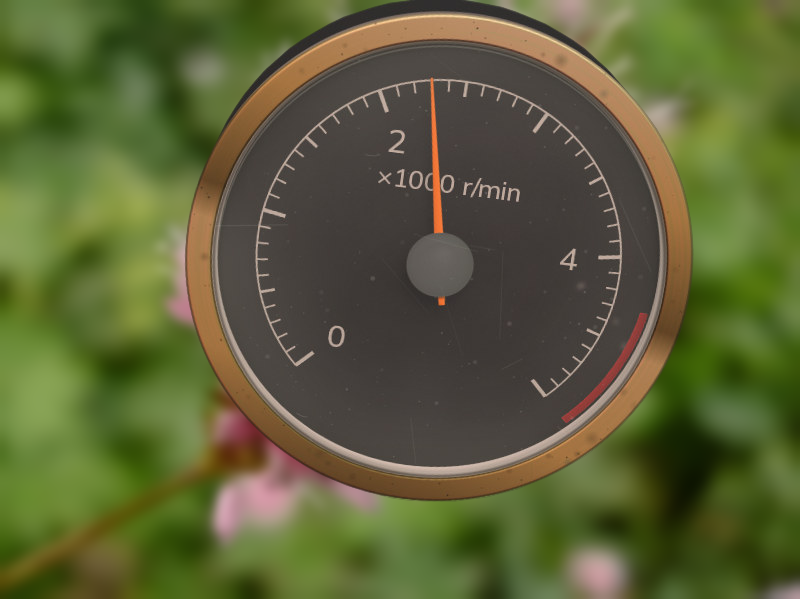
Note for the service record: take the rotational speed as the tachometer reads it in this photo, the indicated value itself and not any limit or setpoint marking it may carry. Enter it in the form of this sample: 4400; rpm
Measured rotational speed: 2300; rpm
